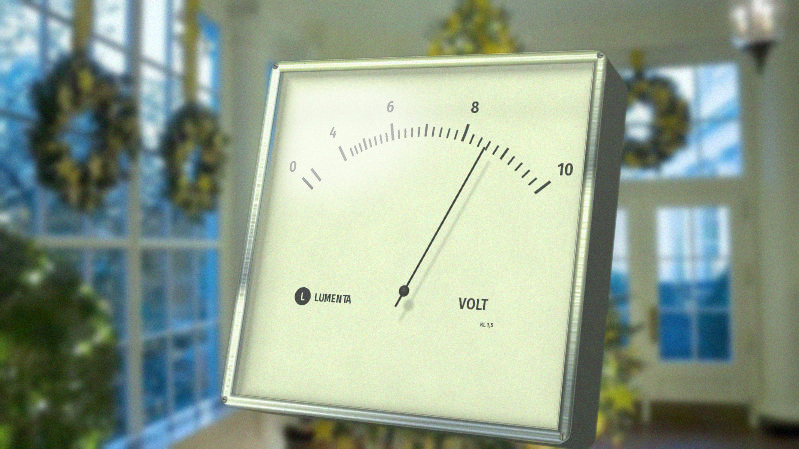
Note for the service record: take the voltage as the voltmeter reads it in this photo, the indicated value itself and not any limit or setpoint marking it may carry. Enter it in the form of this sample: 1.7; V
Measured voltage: 8.6; V
